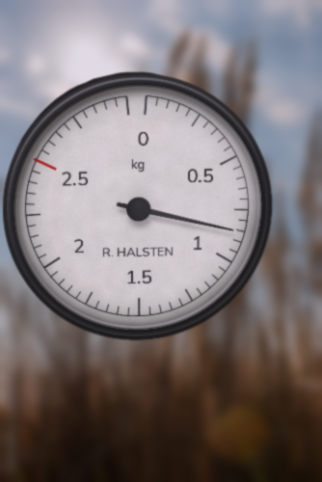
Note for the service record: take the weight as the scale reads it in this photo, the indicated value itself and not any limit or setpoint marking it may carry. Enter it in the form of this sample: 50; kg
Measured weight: 0.85; kg
